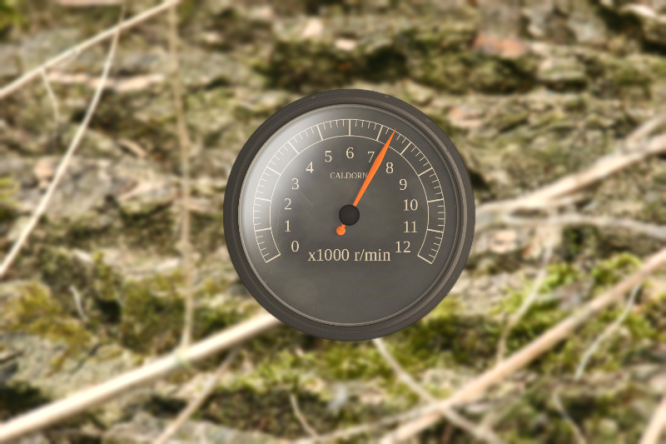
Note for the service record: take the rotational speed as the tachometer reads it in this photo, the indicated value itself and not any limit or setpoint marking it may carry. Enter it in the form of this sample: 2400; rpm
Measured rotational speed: 7400; rpm
